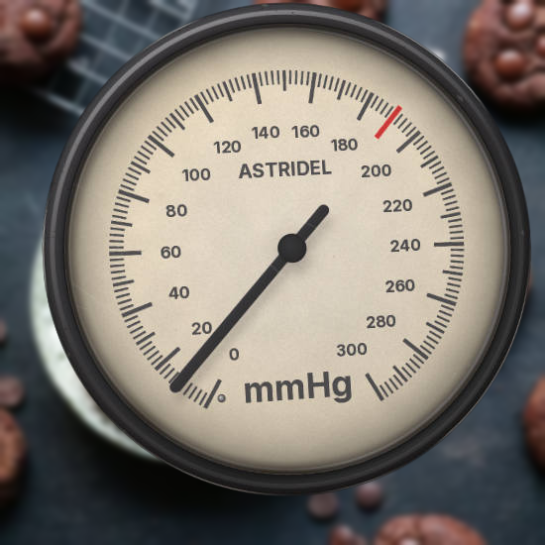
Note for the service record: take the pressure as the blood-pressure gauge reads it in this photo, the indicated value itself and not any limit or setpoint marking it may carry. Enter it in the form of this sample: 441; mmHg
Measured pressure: 12; mmHg
